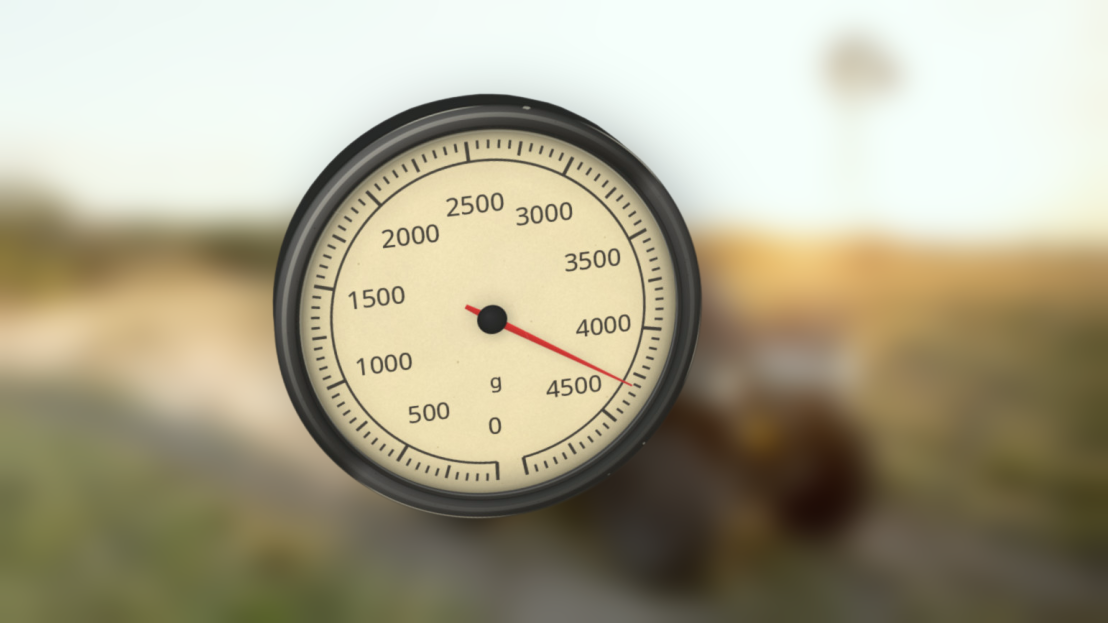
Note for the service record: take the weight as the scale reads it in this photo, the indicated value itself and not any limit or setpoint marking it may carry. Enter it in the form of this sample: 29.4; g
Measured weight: 4300; g
